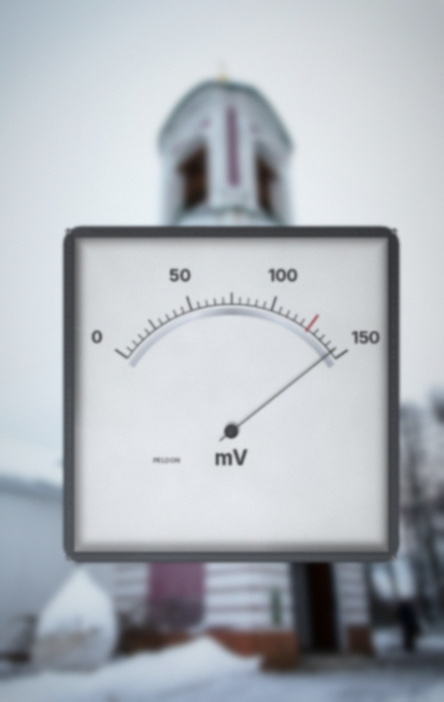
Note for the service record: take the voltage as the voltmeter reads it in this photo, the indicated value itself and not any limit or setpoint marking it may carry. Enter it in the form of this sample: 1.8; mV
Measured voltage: 145; mV
